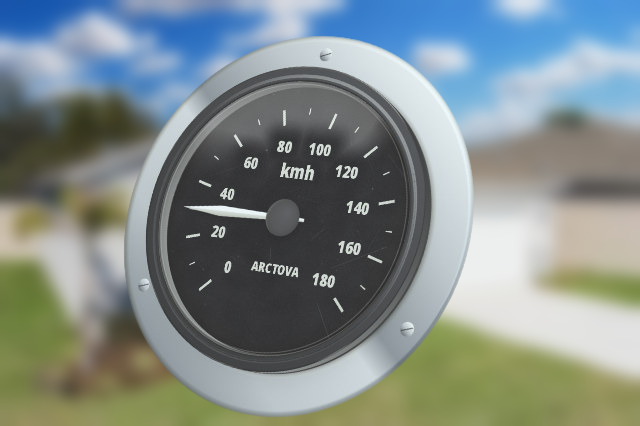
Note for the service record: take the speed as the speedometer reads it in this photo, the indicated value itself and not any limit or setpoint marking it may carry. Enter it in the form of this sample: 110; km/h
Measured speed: 30; km/h
